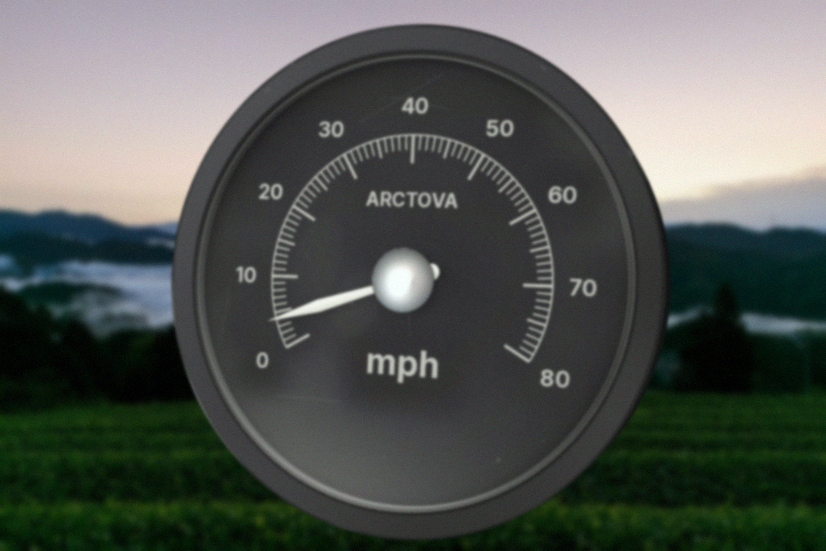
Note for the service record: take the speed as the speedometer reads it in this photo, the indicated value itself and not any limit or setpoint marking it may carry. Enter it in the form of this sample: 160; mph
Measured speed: 4; mph
